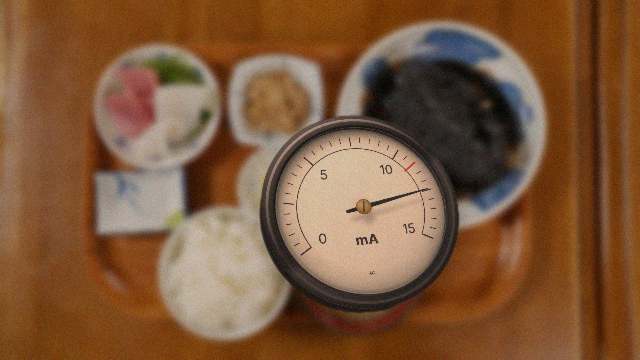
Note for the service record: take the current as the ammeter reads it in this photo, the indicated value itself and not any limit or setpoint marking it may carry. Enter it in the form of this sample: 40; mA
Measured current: 12.5; mA
